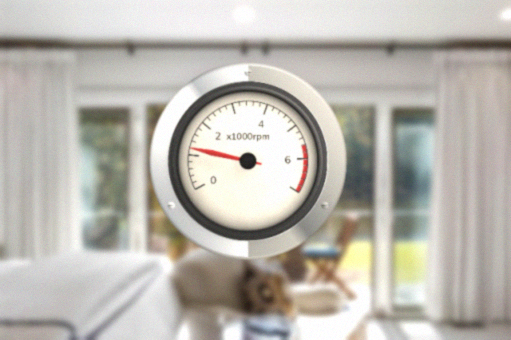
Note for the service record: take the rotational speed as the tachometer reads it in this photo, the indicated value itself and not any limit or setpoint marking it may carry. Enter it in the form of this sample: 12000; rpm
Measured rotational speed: 1200; rpm
